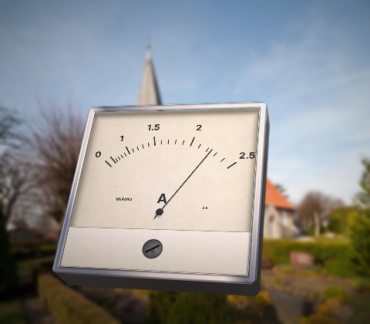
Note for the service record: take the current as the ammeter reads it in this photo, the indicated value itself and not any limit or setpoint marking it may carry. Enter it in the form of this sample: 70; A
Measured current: 2.25; A
